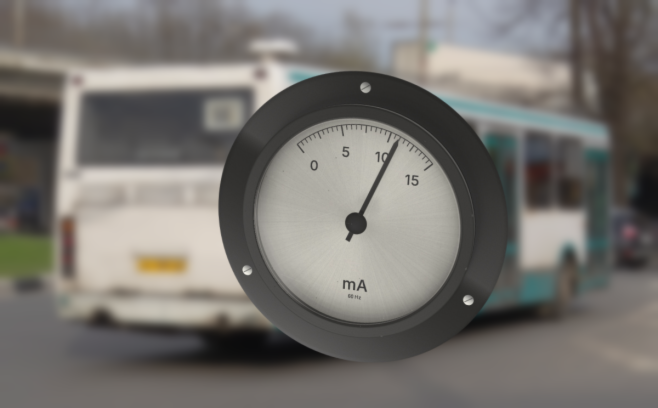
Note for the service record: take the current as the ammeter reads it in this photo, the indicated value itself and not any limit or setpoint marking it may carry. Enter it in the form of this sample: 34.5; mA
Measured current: 11; mA
